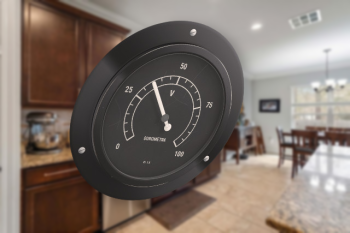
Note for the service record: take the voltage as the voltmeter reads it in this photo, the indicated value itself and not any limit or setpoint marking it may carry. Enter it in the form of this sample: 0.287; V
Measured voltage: 35; V
